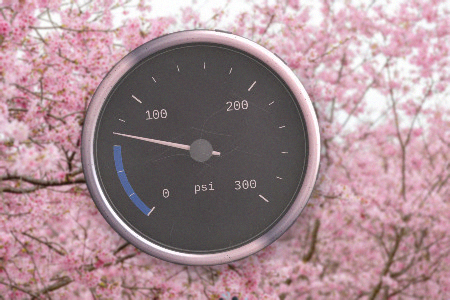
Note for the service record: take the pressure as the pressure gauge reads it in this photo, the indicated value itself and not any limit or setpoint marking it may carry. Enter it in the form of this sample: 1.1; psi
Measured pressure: 70; psi
